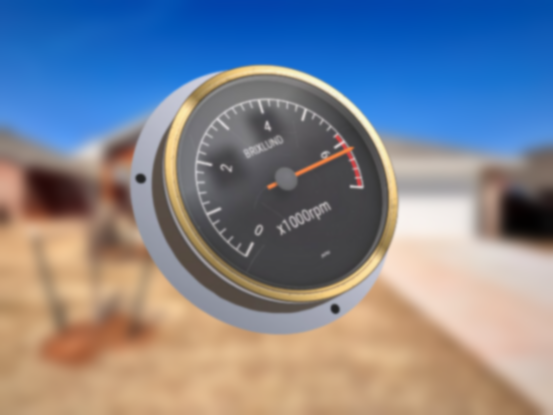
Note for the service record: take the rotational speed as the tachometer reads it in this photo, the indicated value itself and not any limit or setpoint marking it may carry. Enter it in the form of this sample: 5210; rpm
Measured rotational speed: 6200; rpm
